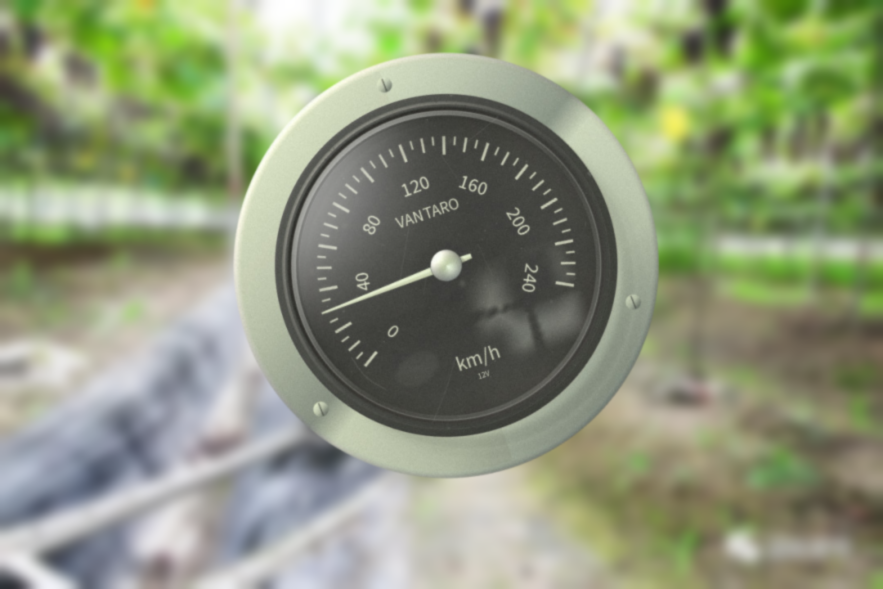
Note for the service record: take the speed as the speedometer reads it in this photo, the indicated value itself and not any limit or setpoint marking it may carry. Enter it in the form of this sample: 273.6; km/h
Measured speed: 30; km/h
